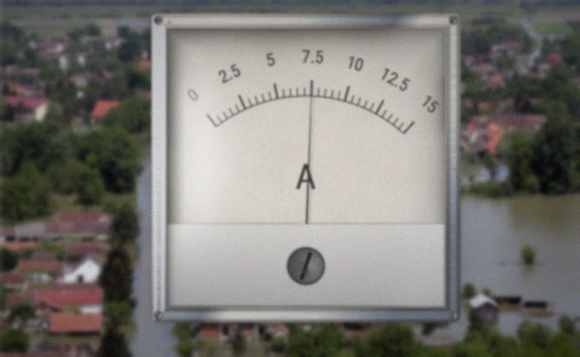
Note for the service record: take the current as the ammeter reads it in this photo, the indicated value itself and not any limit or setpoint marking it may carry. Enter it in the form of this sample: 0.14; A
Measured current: 7.5; A
